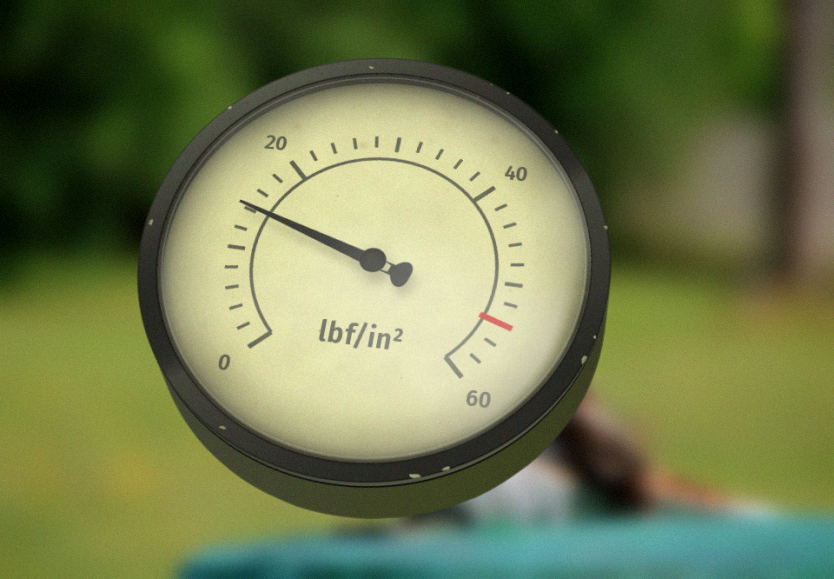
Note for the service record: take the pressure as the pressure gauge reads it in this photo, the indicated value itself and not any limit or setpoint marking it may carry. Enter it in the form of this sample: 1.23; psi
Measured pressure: 14; psi
